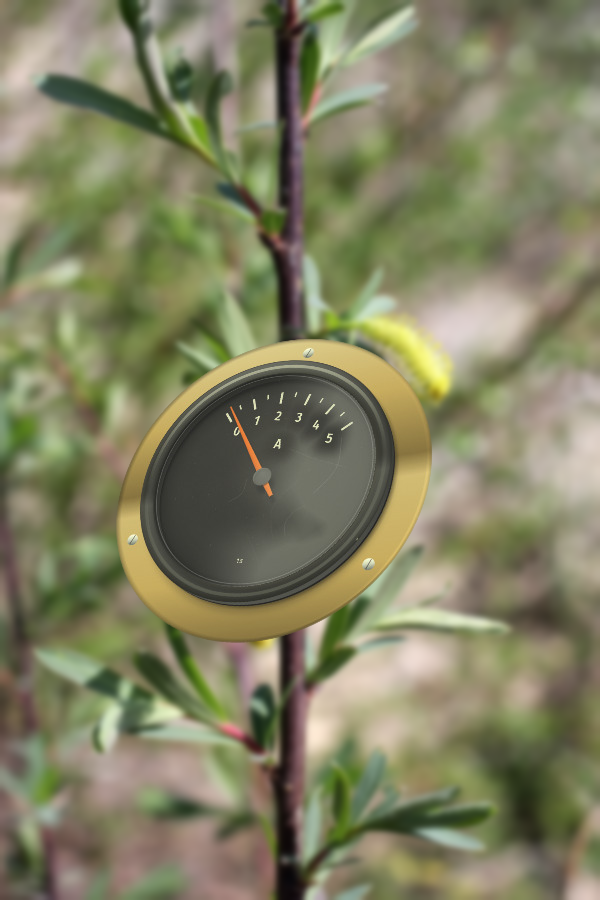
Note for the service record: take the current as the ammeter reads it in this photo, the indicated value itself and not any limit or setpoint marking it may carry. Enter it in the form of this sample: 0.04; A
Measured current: 0.25; A
